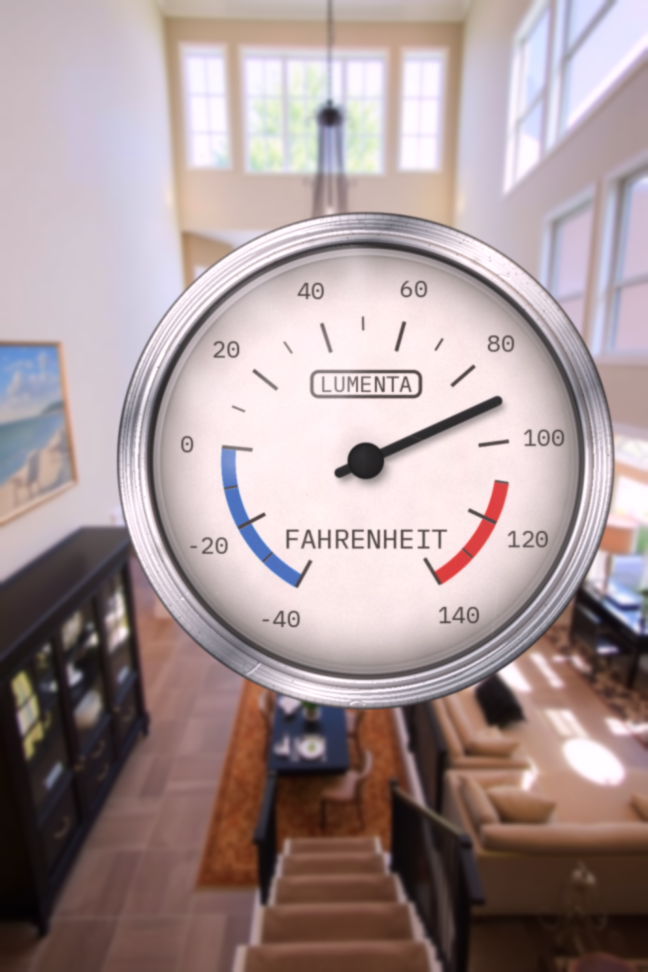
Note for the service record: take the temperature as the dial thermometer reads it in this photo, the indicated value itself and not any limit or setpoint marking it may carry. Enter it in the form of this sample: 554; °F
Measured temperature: 90; °F
